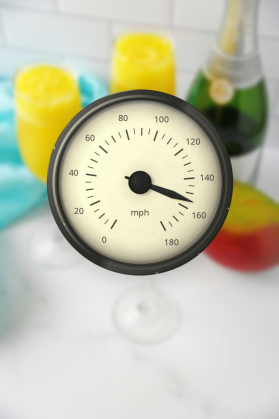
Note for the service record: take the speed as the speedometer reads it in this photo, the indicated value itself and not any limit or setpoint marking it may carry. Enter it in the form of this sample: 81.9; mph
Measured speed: 155; mph
